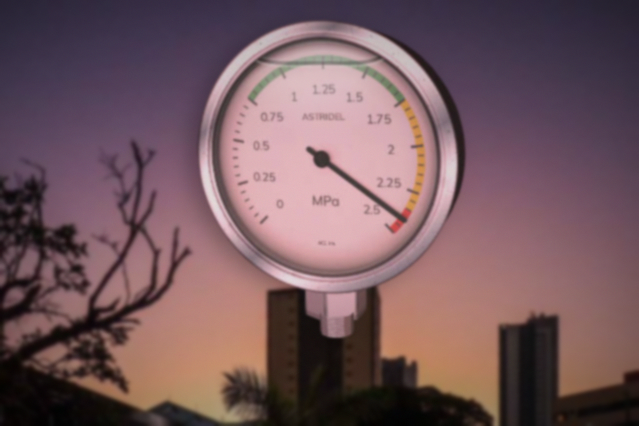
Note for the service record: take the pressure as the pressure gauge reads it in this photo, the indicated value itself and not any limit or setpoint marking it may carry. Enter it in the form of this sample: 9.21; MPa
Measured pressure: 2.4; MPa
